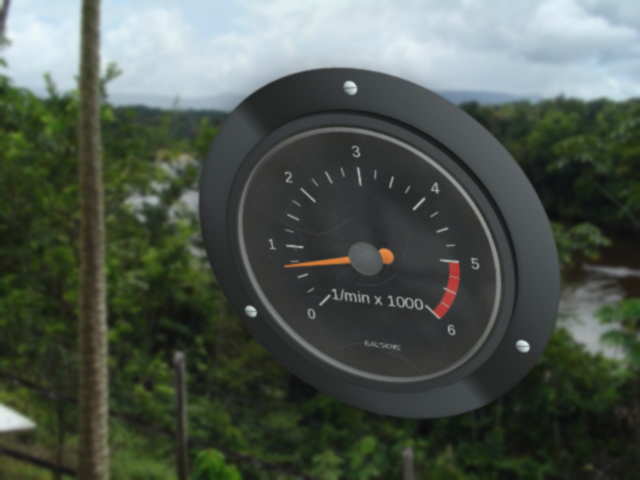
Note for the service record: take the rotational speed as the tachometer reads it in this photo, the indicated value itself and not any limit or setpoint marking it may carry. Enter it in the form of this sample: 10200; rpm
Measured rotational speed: 750; rpm
